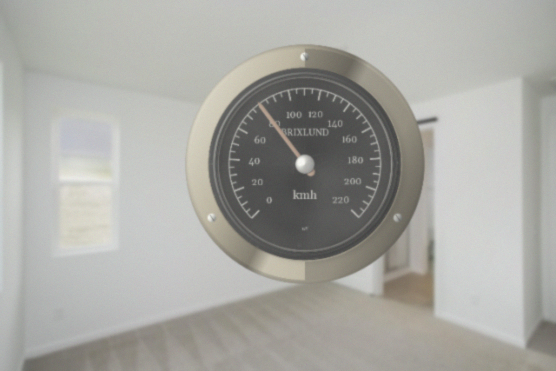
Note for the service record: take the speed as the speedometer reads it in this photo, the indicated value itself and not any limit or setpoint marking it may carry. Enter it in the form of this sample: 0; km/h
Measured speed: 80; km/h
